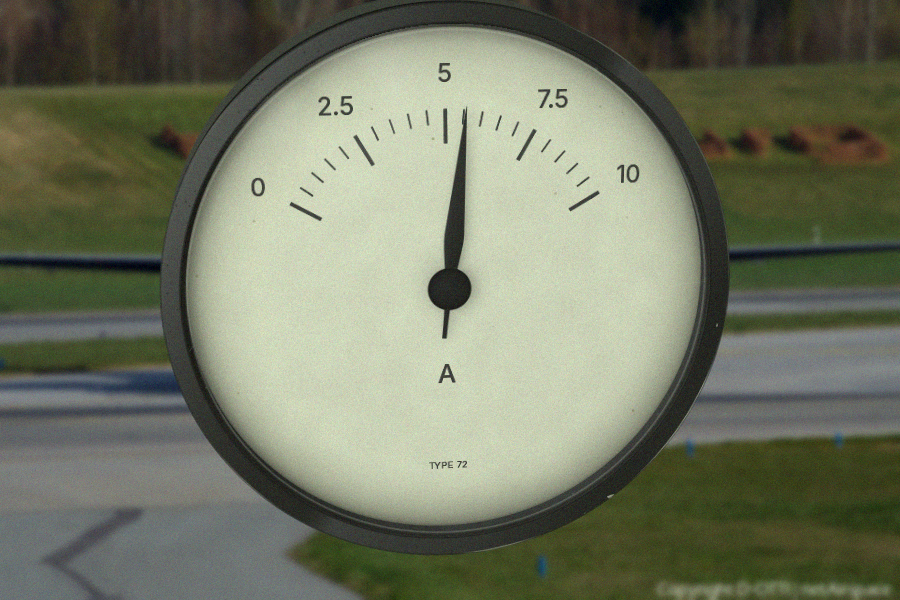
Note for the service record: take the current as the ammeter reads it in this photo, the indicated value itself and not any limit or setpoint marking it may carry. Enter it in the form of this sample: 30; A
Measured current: 5.5; A
